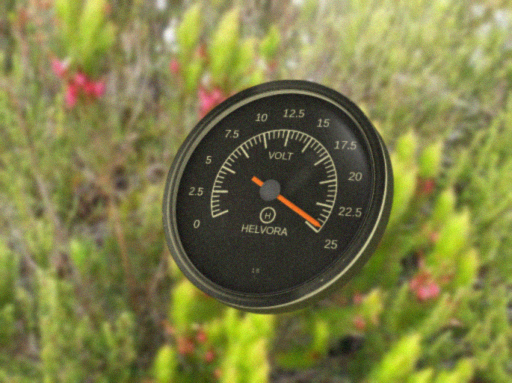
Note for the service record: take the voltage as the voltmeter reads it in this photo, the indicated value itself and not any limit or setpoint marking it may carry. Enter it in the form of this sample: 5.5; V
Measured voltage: 24.5; V
